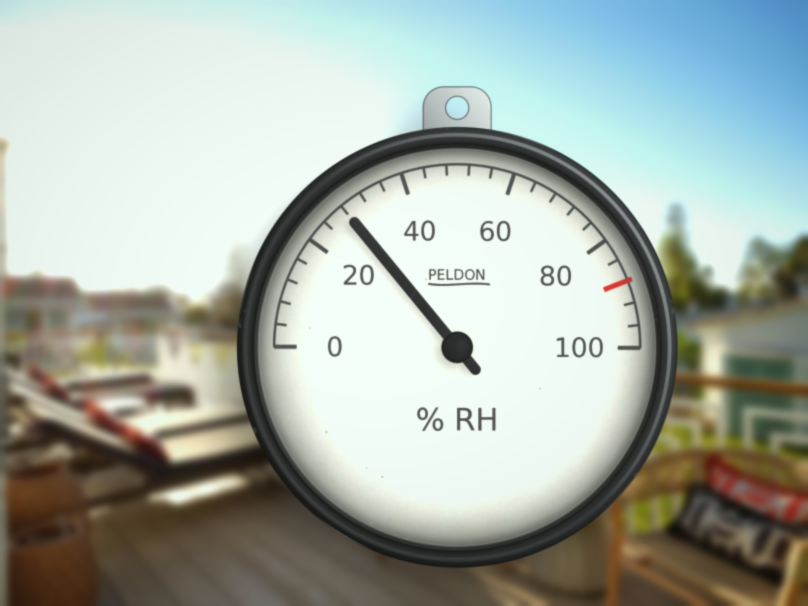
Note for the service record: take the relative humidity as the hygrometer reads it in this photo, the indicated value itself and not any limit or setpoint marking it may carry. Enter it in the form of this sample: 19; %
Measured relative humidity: 28; %
